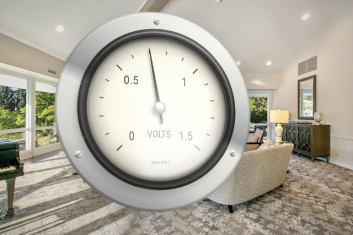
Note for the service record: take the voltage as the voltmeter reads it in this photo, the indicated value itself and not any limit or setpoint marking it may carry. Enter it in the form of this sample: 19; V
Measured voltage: 0.7; V
